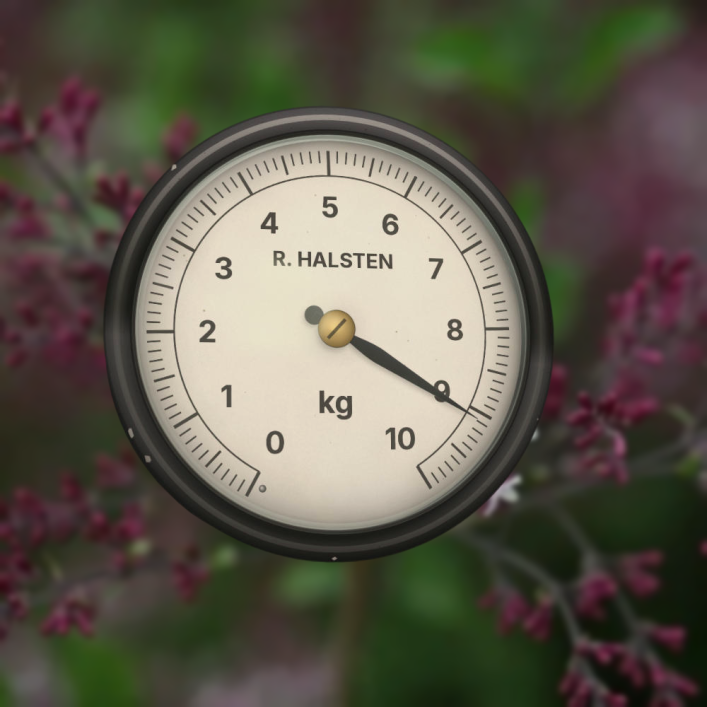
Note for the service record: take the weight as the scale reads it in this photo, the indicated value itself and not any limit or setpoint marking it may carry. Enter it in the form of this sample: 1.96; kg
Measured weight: 9.1; kg
